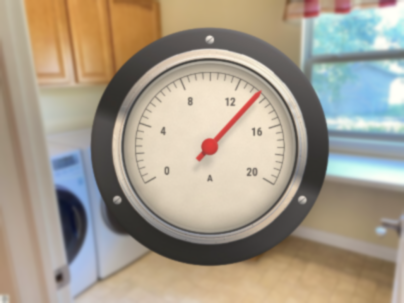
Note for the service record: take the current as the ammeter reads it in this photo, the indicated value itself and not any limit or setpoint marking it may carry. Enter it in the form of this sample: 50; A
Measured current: 13.5; A
